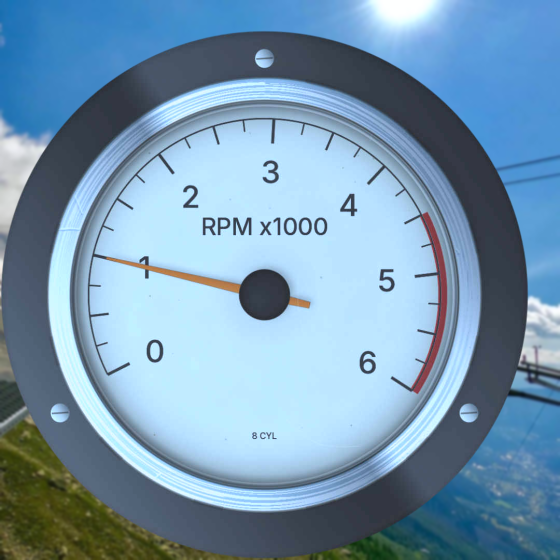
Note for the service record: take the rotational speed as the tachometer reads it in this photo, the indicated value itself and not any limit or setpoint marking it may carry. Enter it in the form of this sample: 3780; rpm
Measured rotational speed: 1000; rpm
